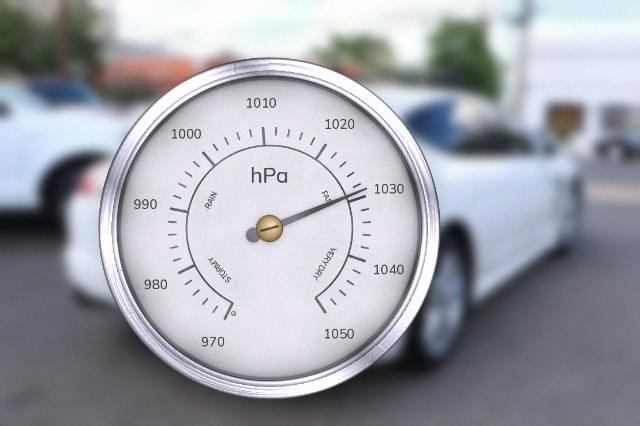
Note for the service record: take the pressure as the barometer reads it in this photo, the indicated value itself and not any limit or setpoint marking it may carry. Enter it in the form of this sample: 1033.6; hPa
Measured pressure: 1029; hPa
